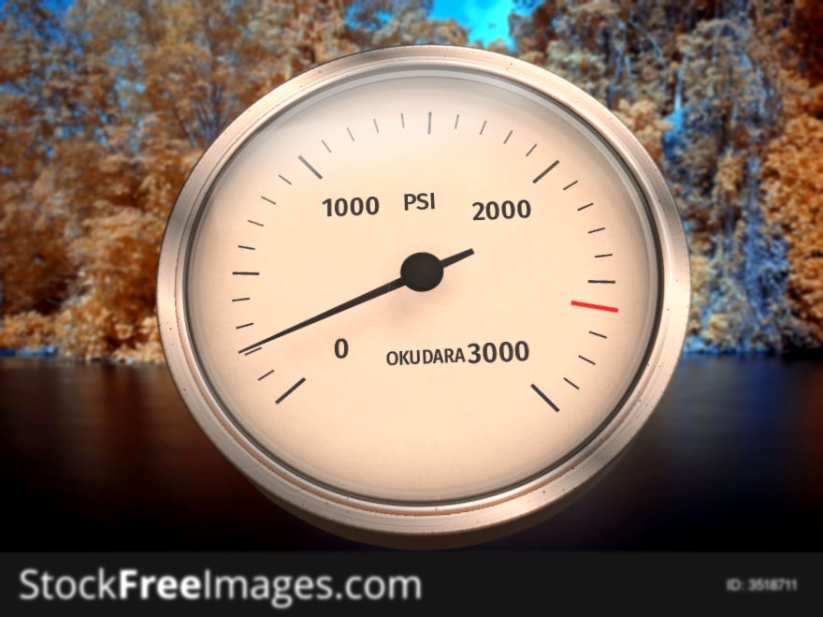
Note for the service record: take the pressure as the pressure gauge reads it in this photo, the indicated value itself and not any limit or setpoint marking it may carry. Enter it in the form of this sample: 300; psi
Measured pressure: 200; psi
